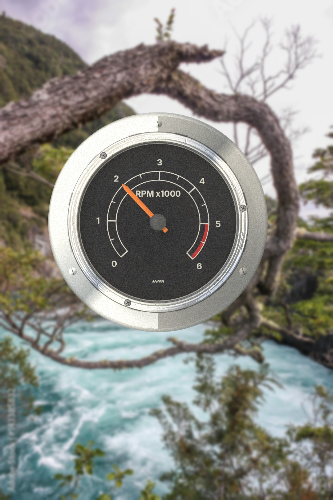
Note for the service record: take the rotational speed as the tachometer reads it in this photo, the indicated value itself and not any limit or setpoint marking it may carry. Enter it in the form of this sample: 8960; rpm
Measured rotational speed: 2000; rpm
